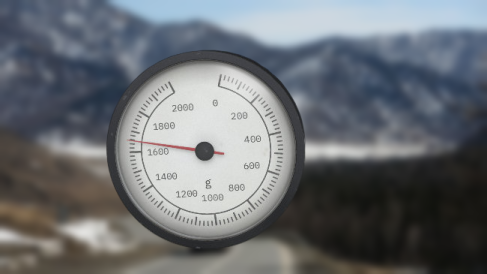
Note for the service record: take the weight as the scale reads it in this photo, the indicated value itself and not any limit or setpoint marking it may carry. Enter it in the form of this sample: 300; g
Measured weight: 1660; g
